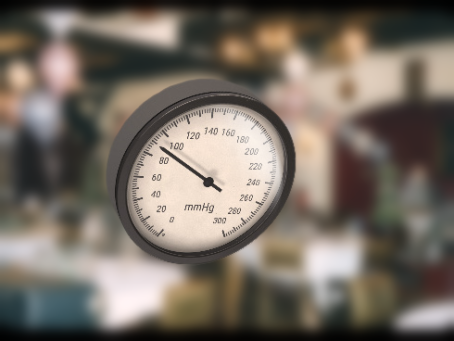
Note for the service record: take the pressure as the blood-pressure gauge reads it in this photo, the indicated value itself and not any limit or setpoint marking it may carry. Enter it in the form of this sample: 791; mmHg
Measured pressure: 90; mmHg
